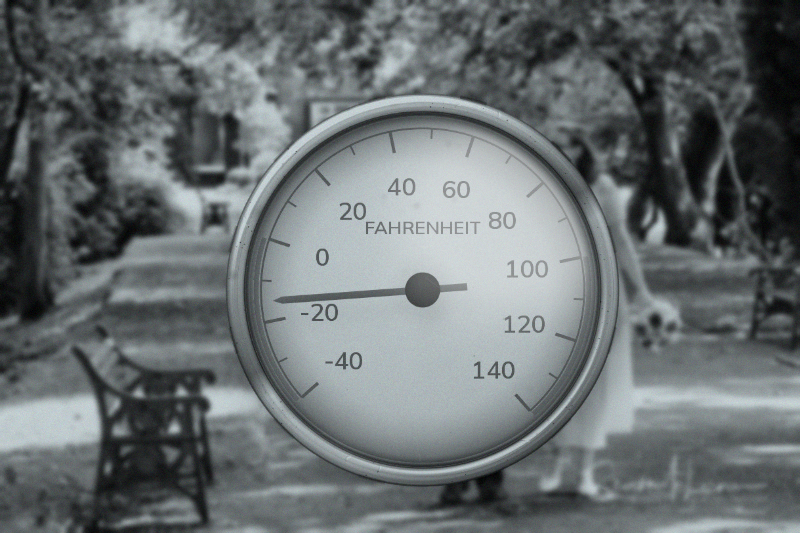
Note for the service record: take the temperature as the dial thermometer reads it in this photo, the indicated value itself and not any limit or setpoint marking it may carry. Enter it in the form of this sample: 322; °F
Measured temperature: -15; °F
